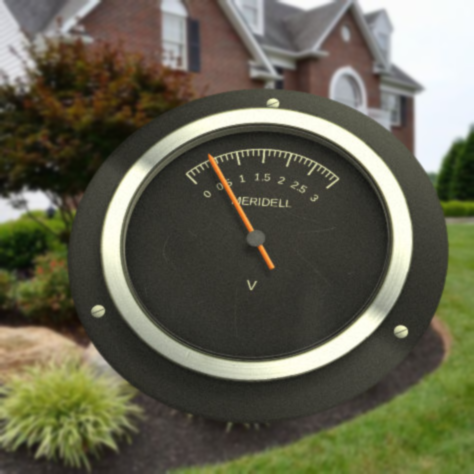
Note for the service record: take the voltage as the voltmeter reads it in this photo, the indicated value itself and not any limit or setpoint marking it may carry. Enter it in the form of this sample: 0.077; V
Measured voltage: 0.5; V
